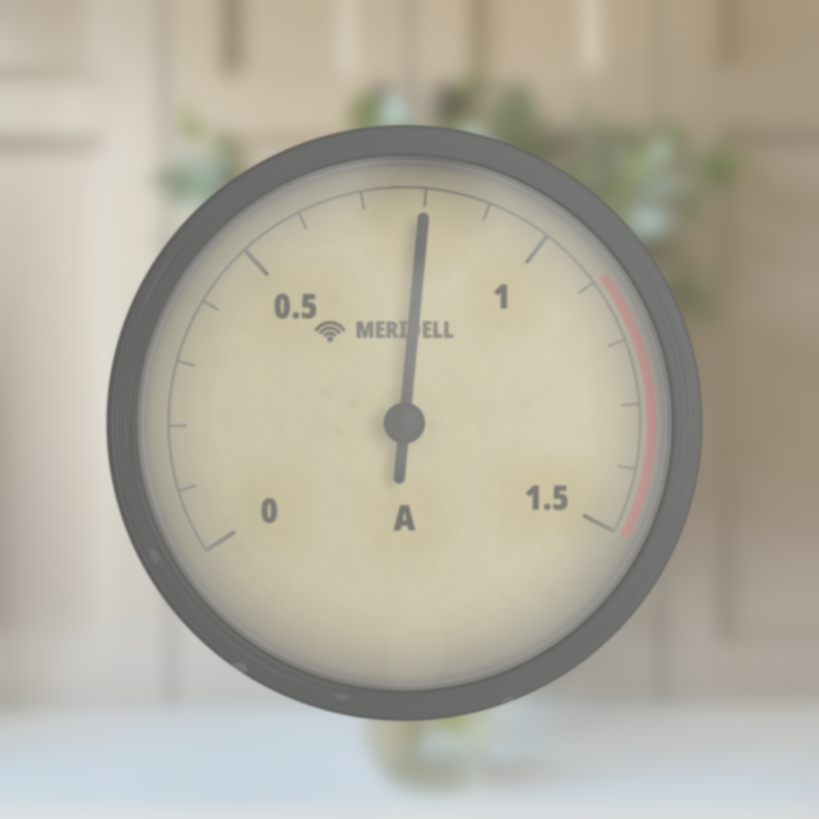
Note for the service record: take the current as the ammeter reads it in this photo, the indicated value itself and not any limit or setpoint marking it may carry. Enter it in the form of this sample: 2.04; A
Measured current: 0.8; A
